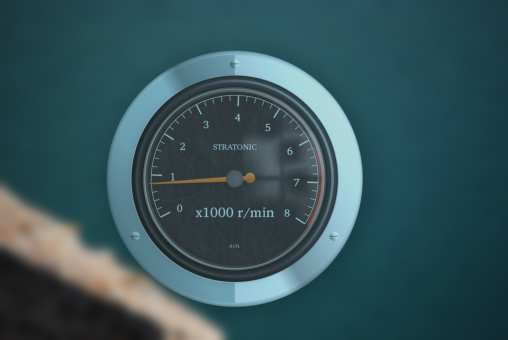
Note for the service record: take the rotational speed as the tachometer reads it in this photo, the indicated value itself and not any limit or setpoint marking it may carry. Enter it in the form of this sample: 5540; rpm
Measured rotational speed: 800; rpm
